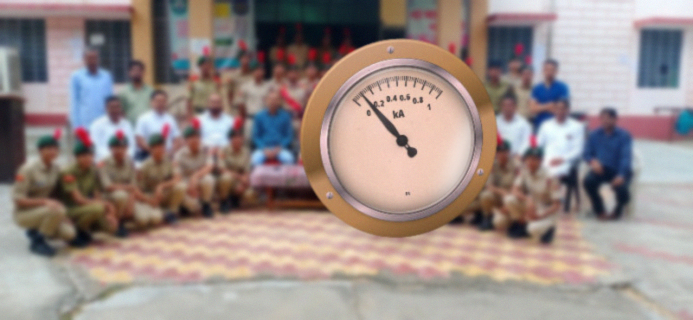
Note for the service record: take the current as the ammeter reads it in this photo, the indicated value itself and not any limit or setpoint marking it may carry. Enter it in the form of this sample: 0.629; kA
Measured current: 0.1; kA
